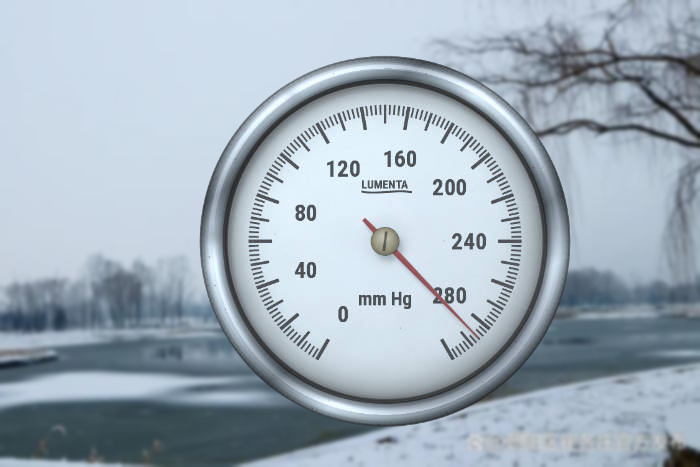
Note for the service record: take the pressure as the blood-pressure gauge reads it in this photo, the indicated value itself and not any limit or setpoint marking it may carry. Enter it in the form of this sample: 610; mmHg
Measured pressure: 286; mmHg
